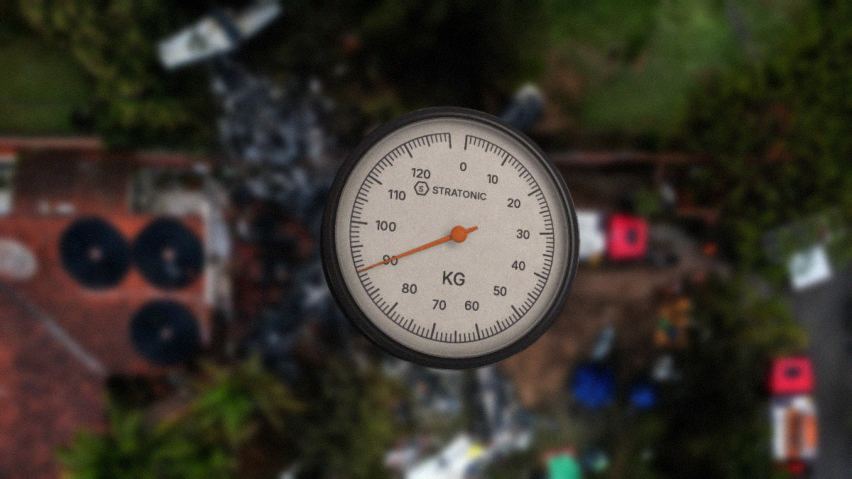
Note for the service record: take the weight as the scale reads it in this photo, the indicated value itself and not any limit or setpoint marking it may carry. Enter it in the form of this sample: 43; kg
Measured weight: 90; kg
